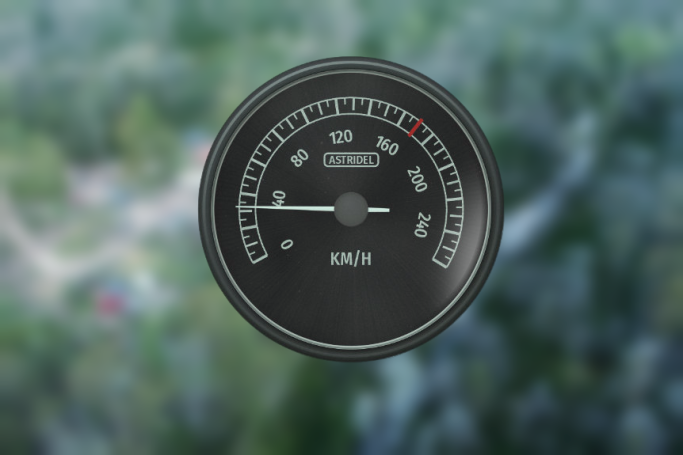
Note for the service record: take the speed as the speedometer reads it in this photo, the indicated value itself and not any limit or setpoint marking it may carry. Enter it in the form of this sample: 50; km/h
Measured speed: 32.5; km/h
